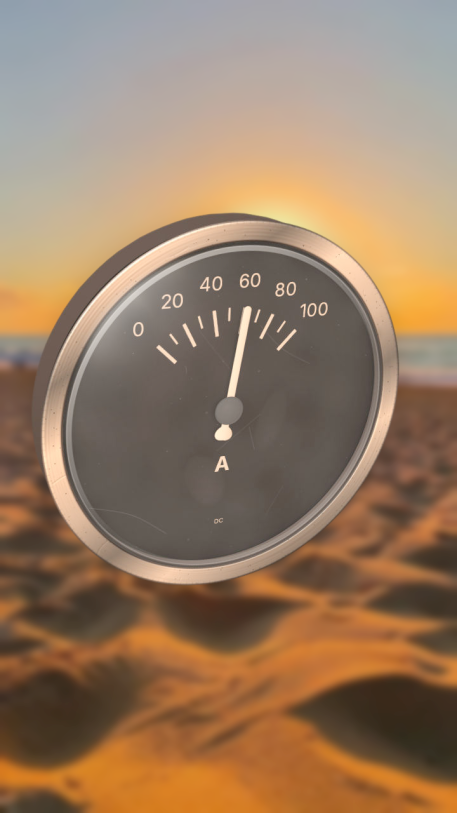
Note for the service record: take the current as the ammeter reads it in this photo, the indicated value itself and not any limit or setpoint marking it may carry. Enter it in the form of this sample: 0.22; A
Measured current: 60; A
